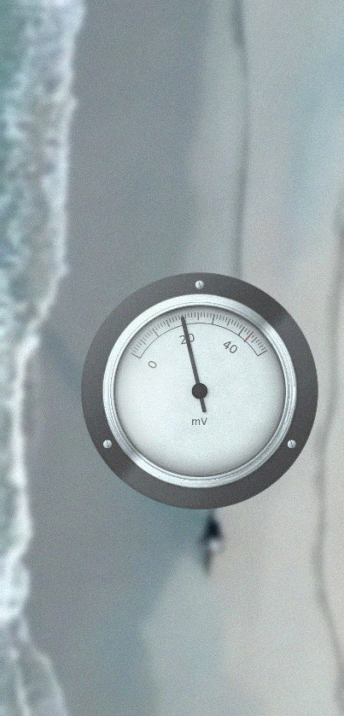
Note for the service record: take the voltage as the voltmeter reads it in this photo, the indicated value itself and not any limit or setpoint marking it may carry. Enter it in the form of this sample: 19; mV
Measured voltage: 20; mV
